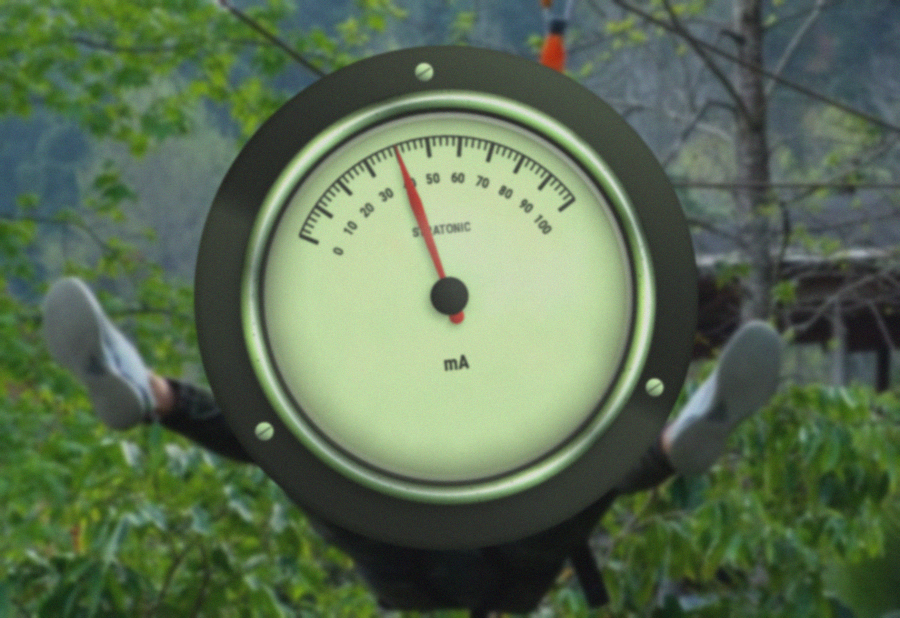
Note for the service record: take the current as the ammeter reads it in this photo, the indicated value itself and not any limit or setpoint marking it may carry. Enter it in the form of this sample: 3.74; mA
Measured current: 40; mA
